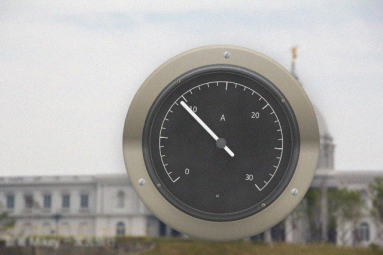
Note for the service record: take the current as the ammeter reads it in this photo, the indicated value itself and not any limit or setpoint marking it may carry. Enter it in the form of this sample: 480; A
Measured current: 9.5; A
